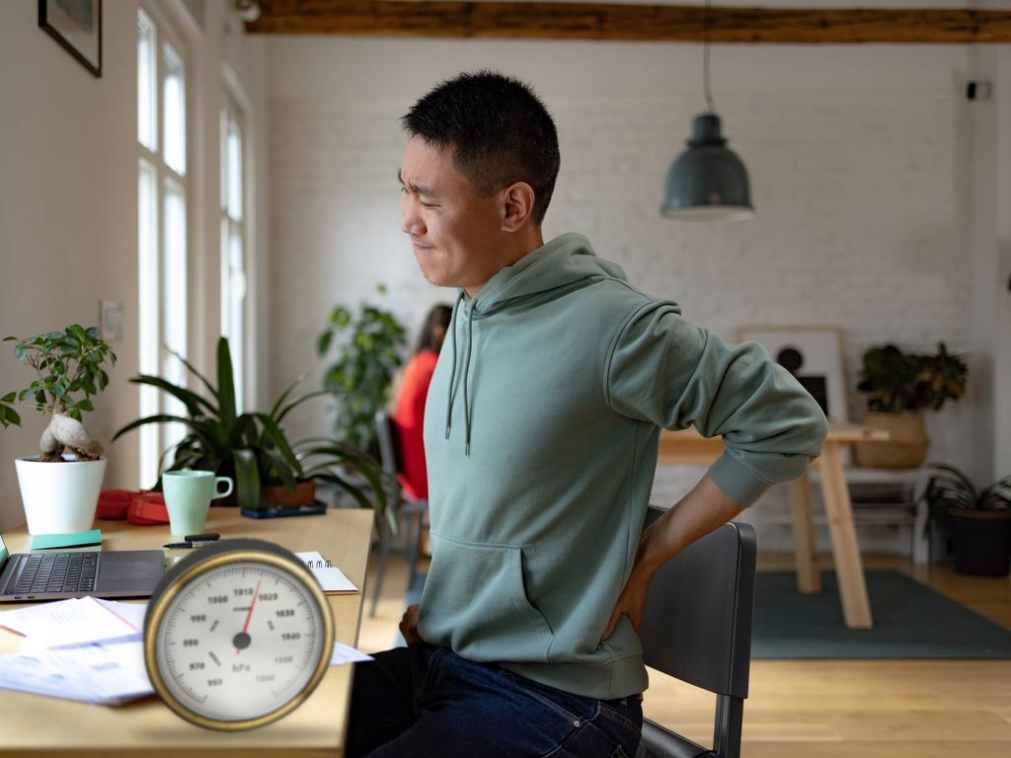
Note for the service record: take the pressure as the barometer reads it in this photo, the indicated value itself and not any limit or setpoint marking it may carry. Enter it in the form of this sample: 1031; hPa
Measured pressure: 1015; hPa
